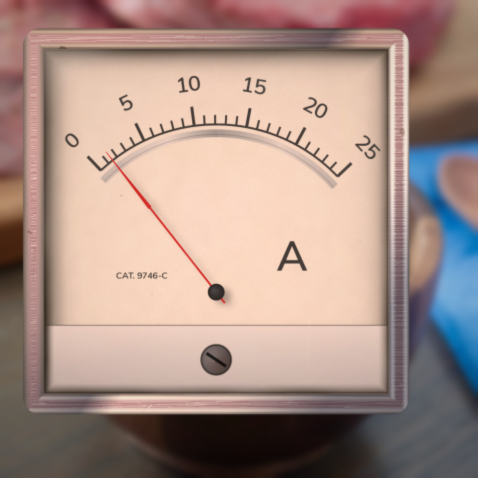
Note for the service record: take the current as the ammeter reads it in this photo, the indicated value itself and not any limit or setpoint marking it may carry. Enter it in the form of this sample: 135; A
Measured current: 1.5; A
